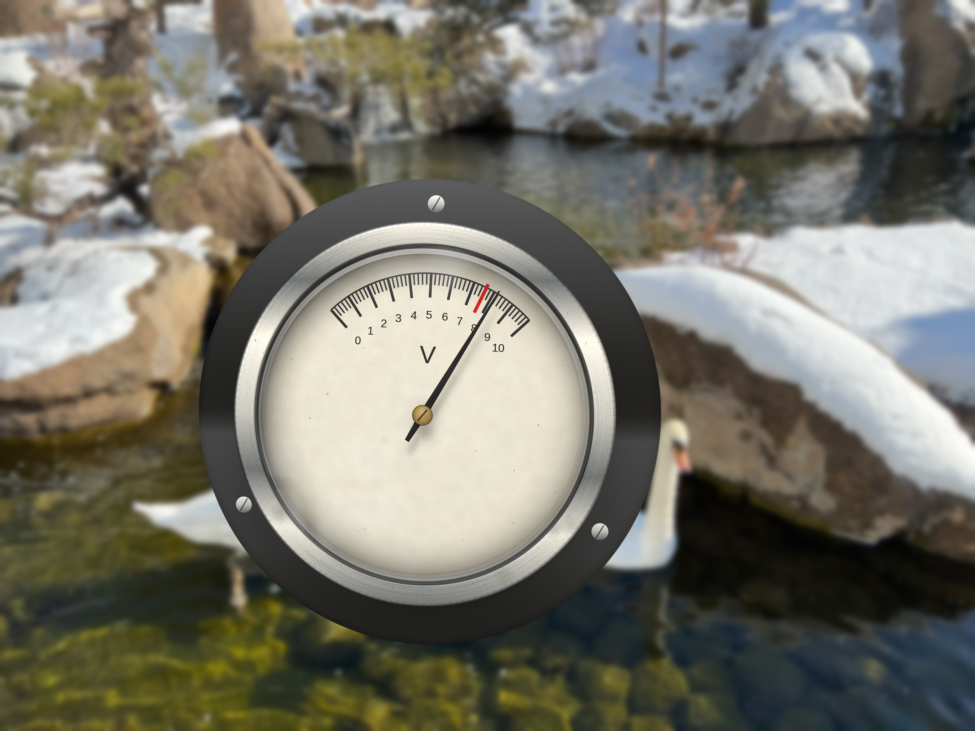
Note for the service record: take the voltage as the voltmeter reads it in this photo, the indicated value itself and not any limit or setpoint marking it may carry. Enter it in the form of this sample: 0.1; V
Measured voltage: 8.2; V
